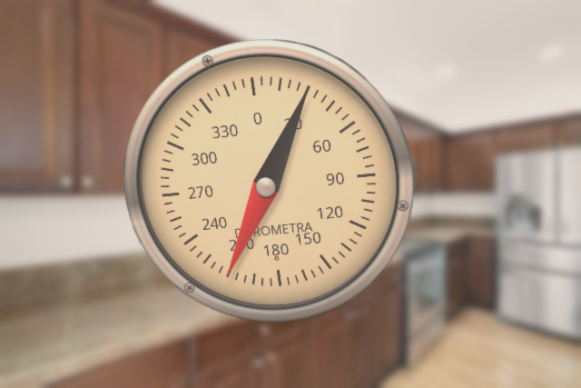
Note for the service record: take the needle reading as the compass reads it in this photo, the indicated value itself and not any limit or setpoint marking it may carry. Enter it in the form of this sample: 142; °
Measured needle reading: 210; °
